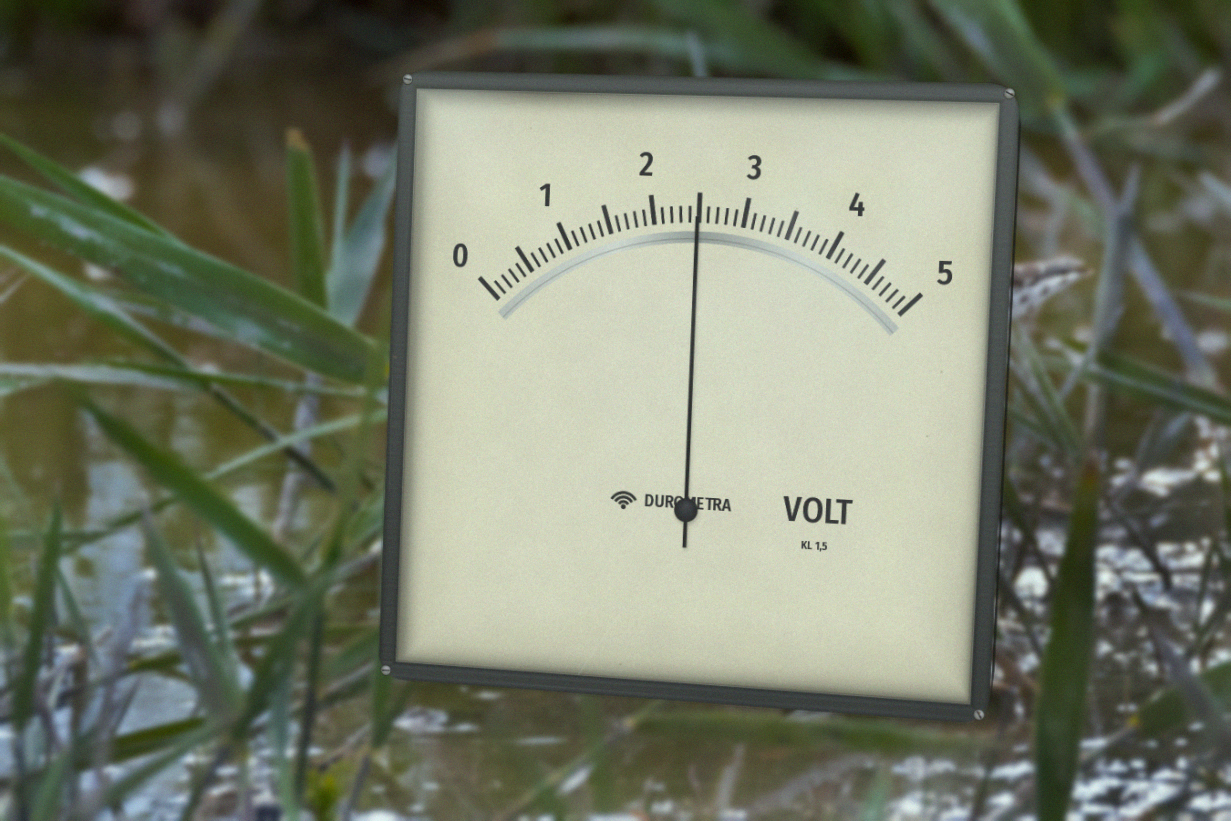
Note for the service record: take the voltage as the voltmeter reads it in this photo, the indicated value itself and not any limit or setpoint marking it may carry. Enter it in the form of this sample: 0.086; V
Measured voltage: 2.5; V
